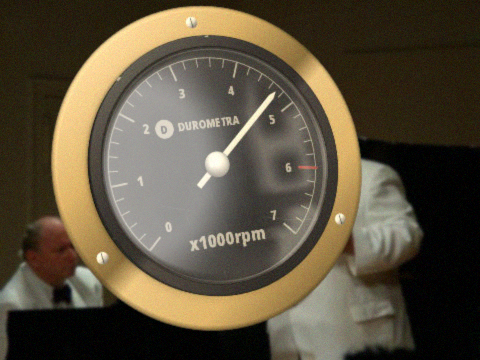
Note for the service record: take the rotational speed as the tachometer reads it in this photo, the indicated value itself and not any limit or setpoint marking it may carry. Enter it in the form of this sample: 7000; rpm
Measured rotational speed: 4700; rpm
